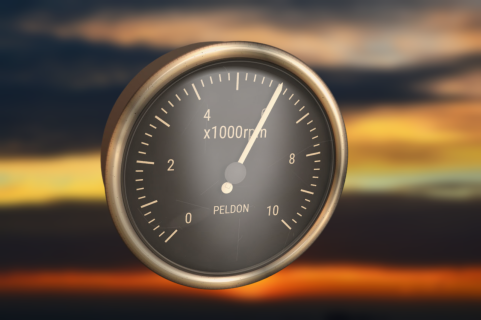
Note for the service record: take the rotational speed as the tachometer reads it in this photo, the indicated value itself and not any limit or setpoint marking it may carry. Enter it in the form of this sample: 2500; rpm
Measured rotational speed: 6000; rpm
